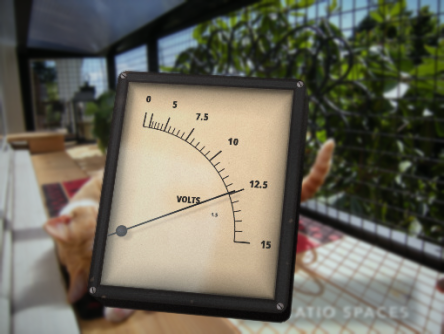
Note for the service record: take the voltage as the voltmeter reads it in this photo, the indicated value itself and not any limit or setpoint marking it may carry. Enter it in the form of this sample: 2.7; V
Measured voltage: 12.5; V
